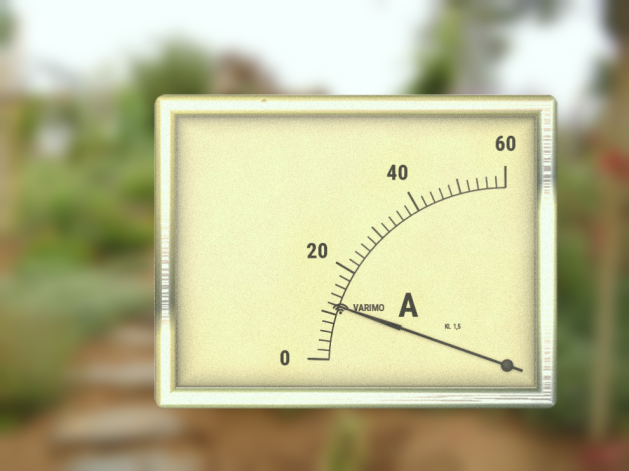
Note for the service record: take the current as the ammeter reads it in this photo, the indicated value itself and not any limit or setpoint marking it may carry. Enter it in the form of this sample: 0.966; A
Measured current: 12; A
